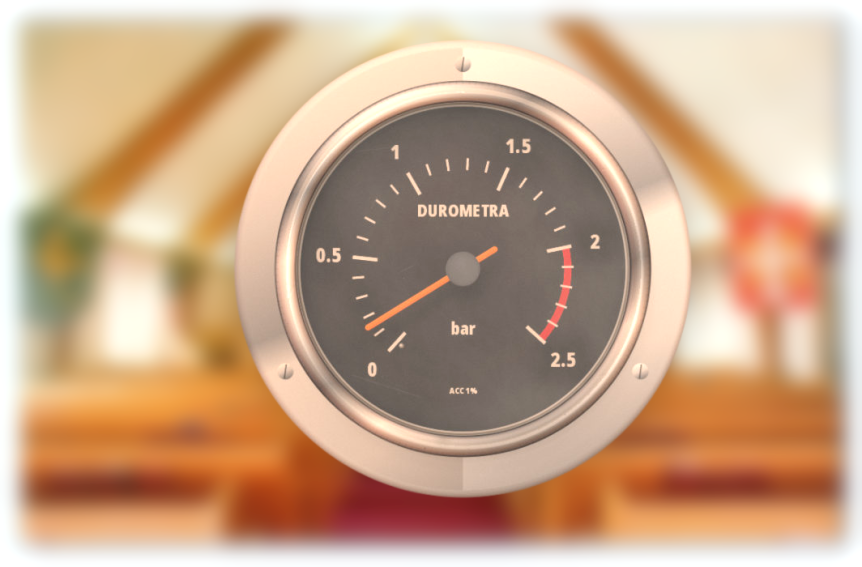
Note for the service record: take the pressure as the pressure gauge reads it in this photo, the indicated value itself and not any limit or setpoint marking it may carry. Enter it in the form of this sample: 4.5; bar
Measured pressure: 0.15; bar
